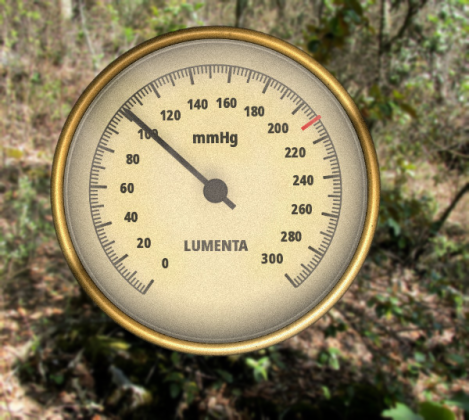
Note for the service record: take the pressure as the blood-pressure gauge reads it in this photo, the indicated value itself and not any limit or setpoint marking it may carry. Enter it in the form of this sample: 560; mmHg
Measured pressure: 102; mmHg
